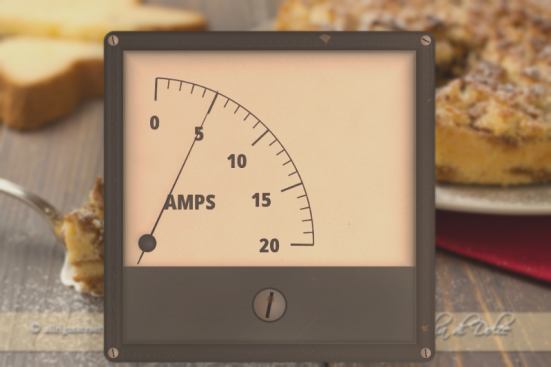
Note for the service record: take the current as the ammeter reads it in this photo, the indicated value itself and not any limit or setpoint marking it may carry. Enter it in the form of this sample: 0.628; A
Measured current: 5; A
